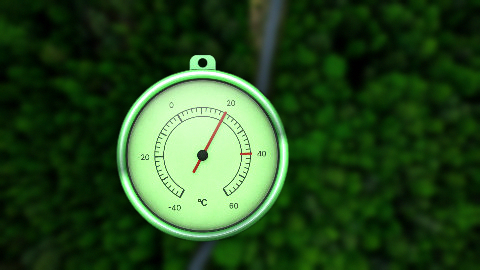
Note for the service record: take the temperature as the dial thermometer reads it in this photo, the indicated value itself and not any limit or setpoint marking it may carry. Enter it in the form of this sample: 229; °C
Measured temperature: 20; °C
